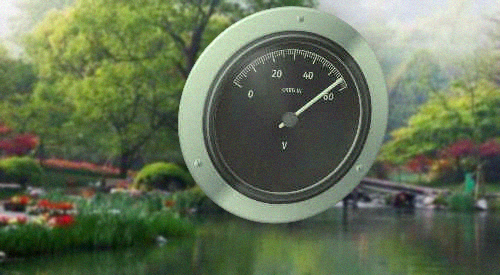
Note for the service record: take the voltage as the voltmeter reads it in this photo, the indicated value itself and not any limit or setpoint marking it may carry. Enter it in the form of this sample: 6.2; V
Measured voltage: 55; V
